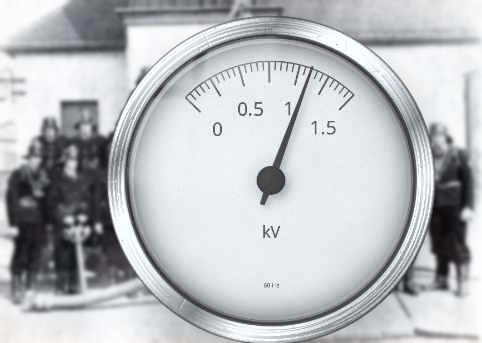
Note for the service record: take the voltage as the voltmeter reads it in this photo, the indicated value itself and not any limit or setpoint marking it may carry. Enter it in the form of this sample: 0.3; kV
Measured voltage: 1.1; kV
